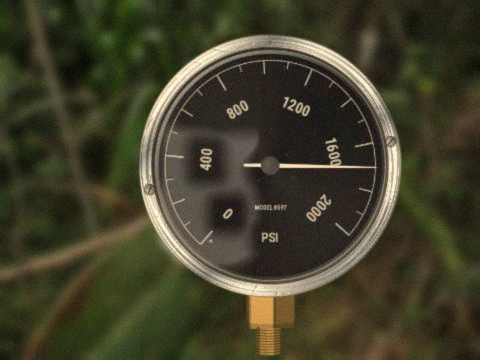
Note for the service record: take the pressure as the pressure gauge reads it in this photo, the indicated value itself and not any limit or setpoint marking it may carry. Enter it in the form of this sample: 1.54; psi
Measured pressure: 1700; psi
